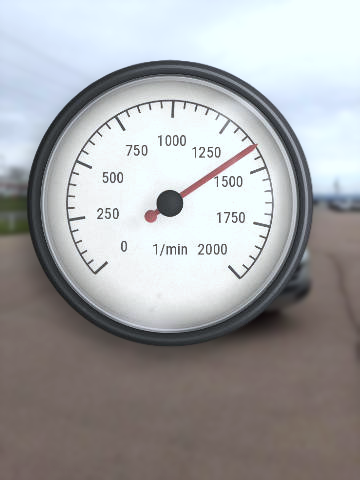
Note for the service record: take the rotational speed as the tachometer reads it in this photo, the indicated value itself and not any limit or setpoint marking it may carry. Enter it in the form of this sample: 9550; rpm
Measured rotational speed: 1400; rpm
